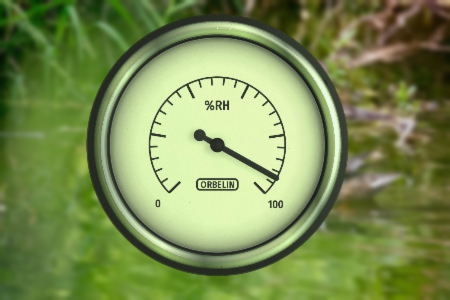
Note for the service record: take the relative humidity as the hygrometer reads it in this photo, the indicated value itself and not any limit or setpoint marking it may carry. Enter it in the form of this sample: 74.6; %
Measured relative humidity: 94; %
